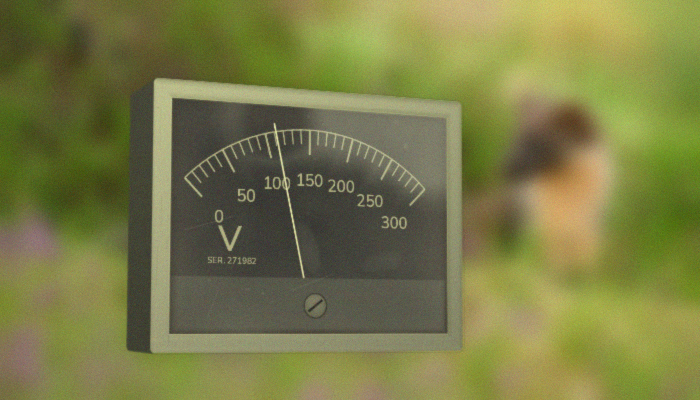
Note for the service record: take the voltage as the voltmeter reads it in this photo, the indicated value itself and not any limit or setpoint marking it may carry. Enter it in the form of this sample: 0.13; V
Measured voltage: 110; V
